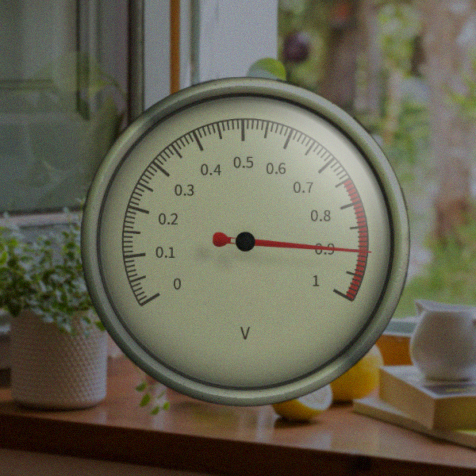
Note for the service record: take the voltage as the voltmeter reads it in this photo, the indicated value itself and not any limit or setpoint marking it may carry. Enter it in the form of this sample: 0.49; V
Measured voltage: 0.9; V
